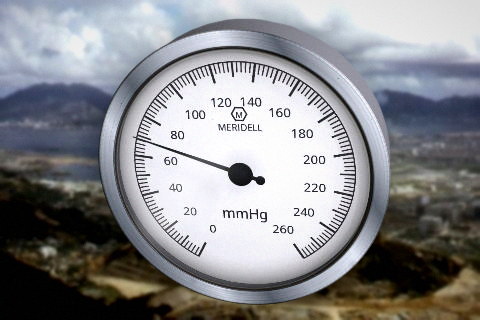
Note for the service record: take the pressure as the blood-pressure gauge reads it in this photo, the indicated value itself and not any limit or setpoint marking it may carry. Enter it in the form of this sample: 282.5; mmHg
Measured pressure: 70; mmHg
